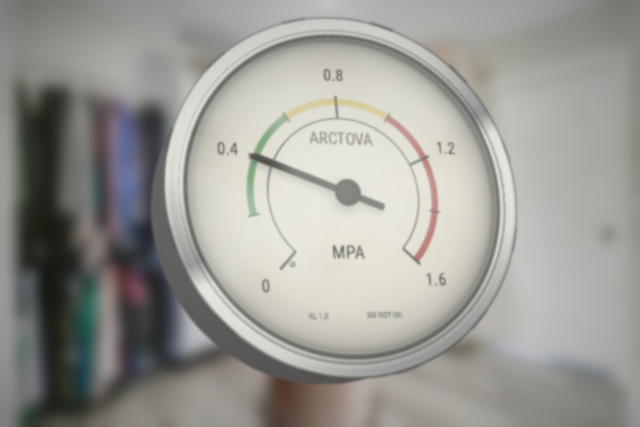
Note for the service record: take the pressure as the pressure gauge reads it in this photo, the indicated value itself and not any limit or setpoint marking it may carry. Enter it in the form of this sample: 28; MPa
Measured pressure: 0.4; MPa
